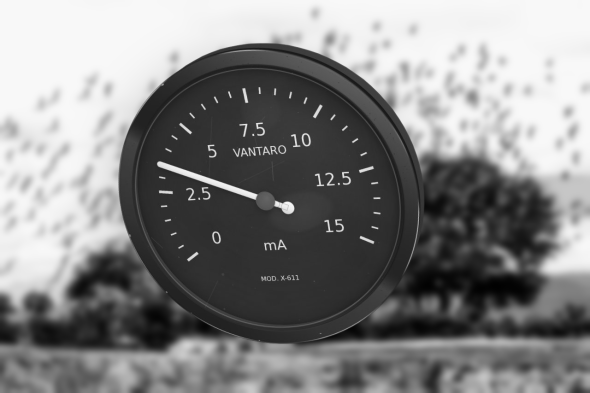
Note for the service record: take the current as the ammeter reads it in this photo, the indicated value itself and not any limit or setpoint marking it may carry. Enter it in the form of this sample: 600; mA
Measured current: 3.5; mA
